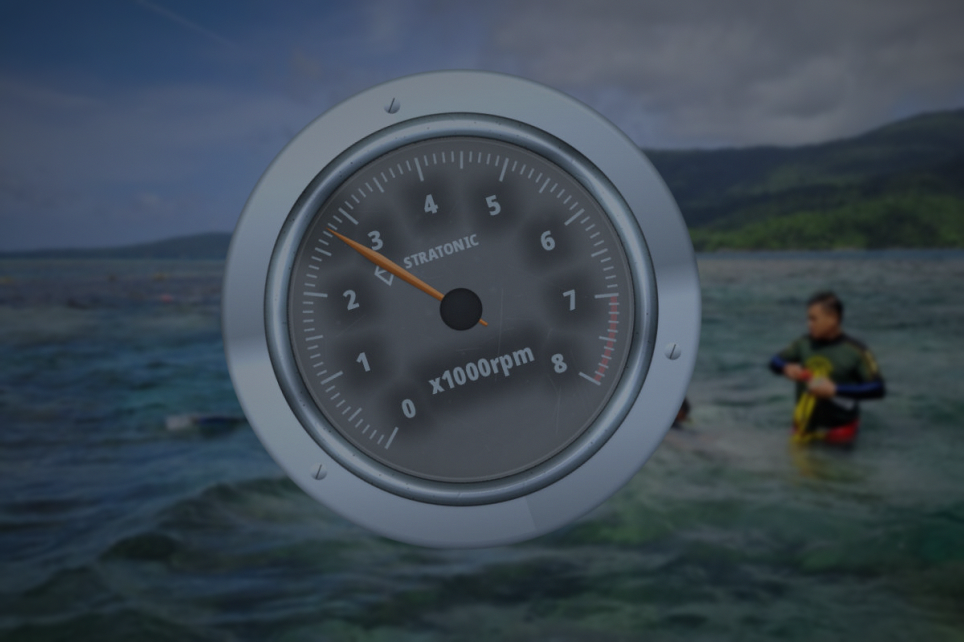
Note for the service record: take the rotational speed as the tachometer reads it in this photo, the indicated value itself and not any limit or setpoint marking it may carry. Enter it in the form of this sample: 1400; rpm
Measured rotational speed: 2750; rpm
